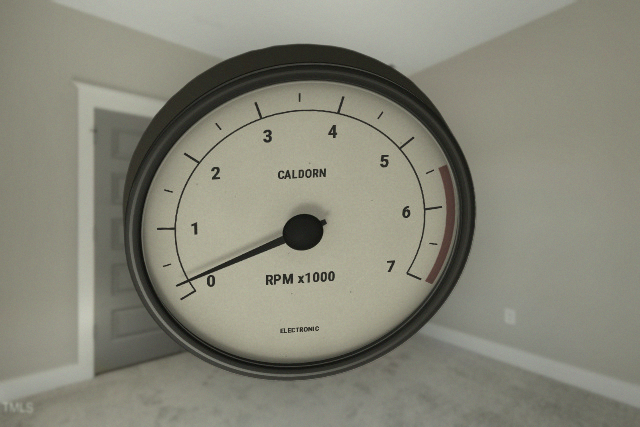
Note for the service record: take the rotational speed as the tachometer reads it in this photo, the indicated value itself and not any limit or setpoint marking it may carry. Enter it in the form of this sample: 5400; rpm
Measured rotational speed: 250; rpm
